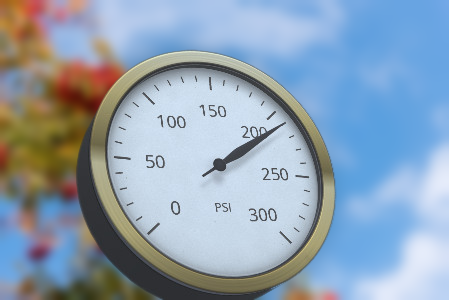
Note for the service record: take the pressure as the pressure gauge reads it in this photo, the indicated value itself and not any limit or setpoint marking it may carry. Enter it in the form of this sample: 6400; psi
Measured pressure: 210; psi
